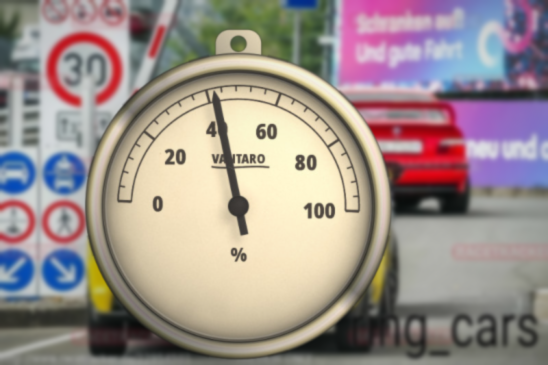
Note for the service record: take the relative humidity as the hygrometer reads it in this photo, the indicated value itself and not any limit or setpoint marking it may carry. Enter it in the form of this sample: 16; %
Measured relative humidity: 42; %
